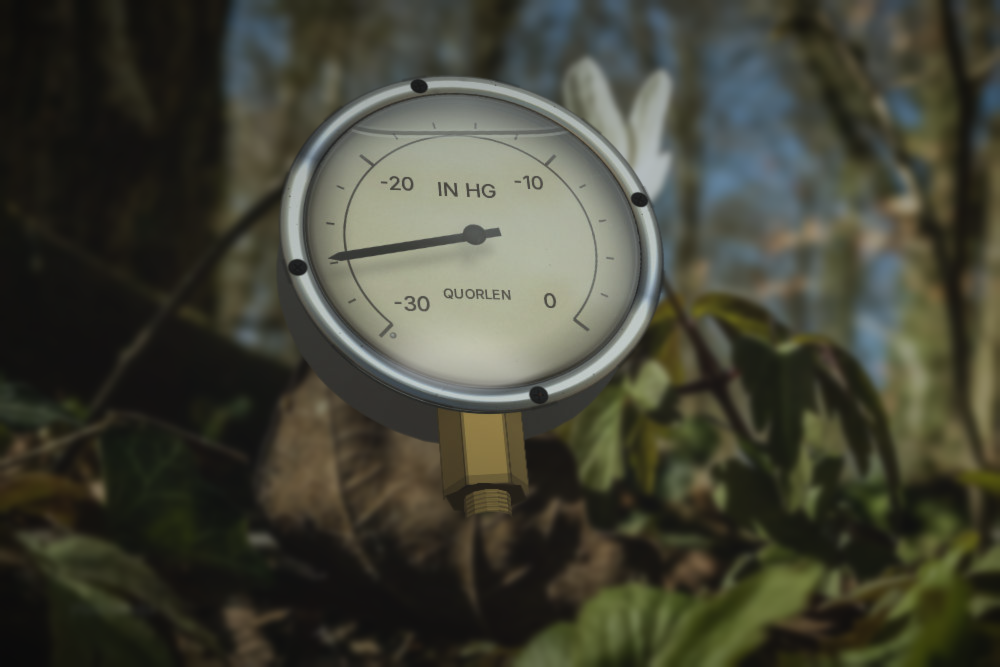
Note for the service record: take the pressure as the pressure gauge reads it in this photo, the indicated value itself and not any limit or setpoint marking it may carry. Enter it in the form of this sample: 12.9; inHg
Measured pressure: -26; inHg
